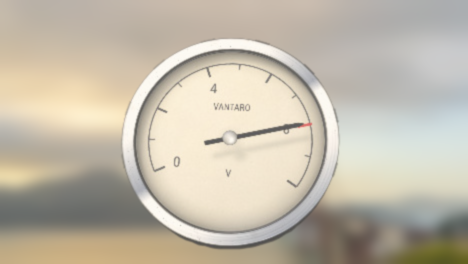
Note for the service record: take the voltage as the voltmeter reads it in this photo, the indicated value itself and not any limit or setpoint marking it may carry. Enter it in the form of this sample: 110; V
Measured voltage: 8; V
